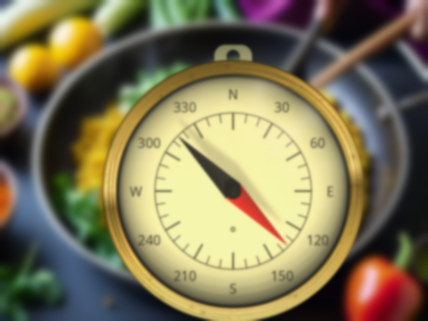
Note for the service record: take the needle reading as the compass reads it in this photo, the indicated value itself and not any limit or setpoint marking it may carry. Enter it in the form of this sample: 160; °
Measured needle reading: 135; °
